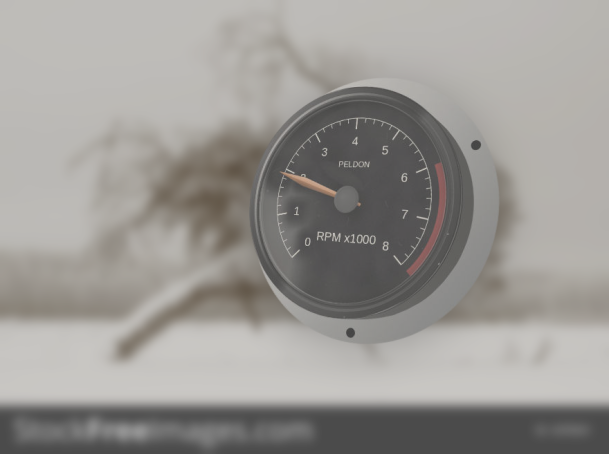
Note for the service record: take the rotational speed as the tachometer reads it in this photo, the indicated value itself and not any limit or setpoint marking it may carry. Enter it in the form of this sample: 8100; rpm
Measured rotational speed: 1900; rpm
